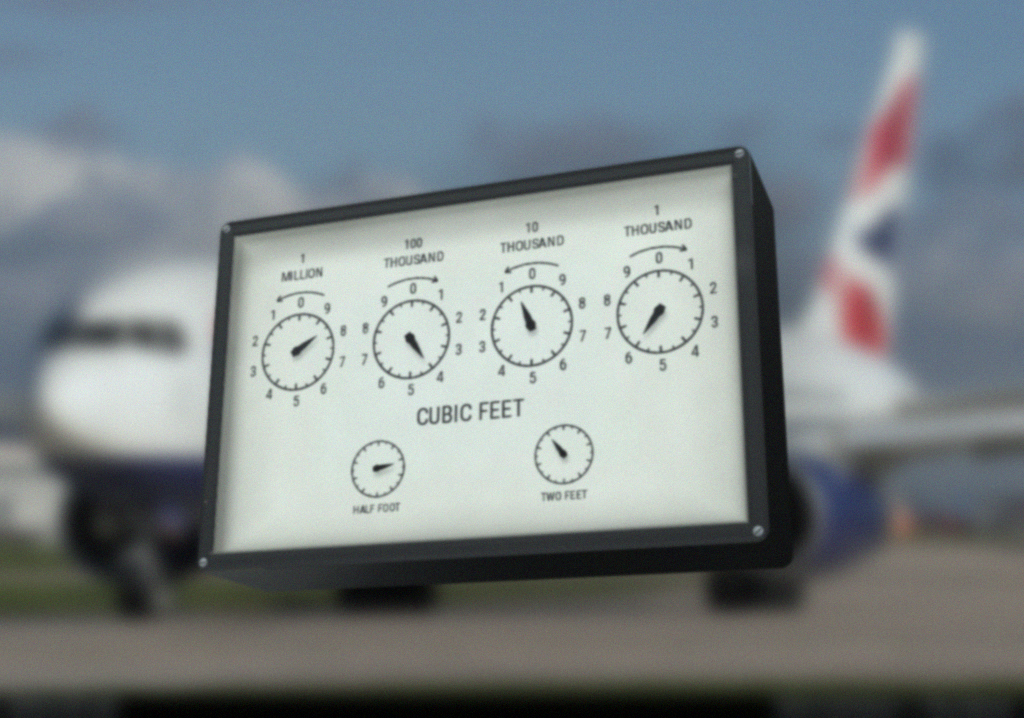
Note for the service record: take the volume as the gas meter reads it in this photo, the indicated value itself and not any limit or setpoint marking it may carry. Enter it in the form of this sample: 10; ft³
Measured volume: 840600; ft³
